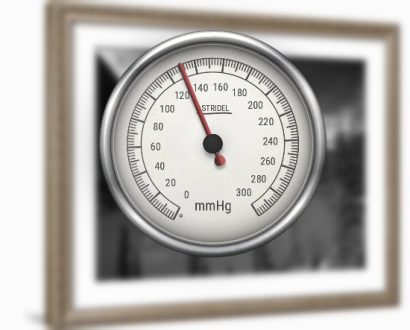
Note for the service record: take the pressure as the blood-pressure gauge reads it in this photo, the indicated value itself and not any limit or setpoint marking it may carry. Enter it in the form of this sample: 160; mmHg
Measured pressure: 130; mmHg
